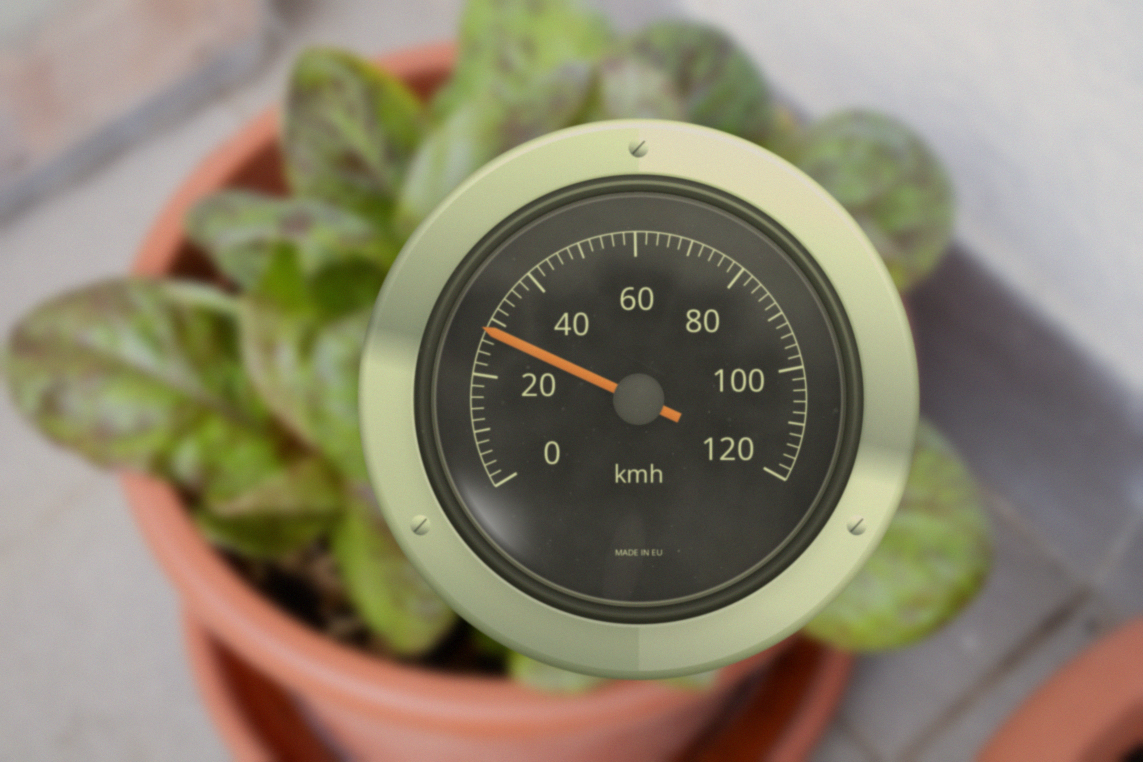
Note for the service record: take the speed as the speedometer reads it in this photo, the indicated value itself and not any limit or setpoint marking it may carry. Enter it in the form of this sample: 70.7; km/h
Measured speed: 28; km/h
